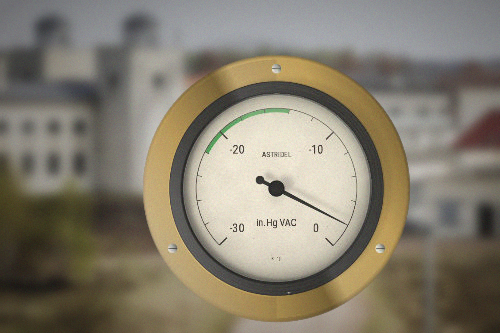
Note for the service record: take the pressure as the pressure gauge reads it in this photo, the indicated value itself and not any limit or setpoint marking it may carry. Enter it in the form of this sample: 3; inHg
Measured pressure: -2; inHg
